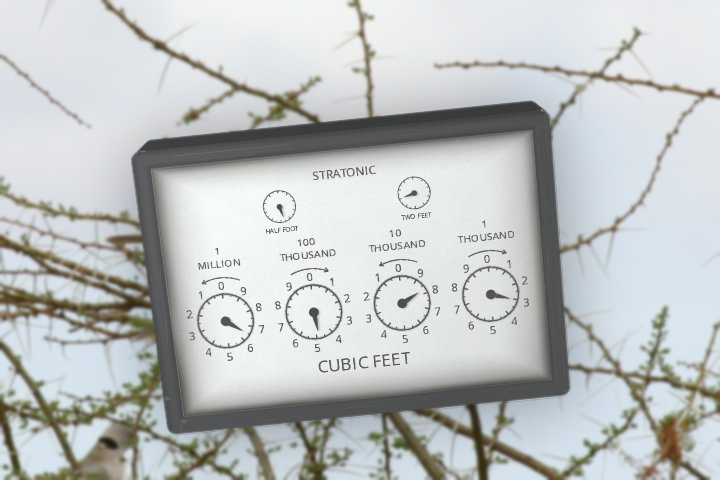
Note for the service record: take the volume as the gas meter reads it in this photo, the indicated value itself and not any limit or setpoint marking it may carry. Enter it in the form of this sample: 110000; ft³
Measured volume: 648300; ft³
